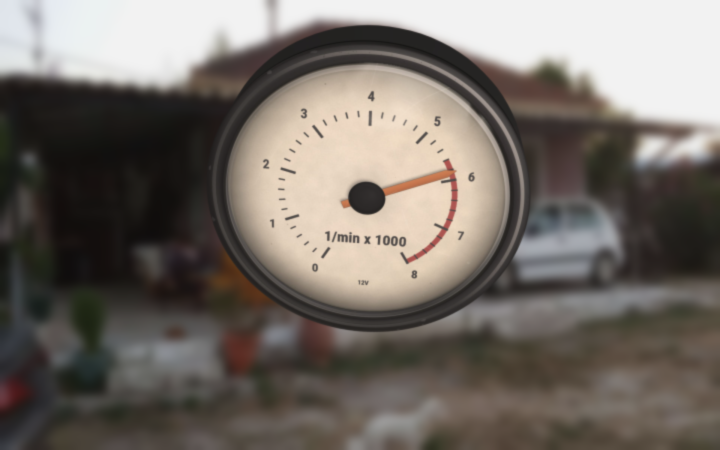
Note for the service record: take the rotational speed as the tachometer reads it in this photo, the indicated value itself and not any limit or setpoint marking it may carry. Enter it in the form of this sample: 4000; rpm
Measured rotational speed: 5800; rpm
